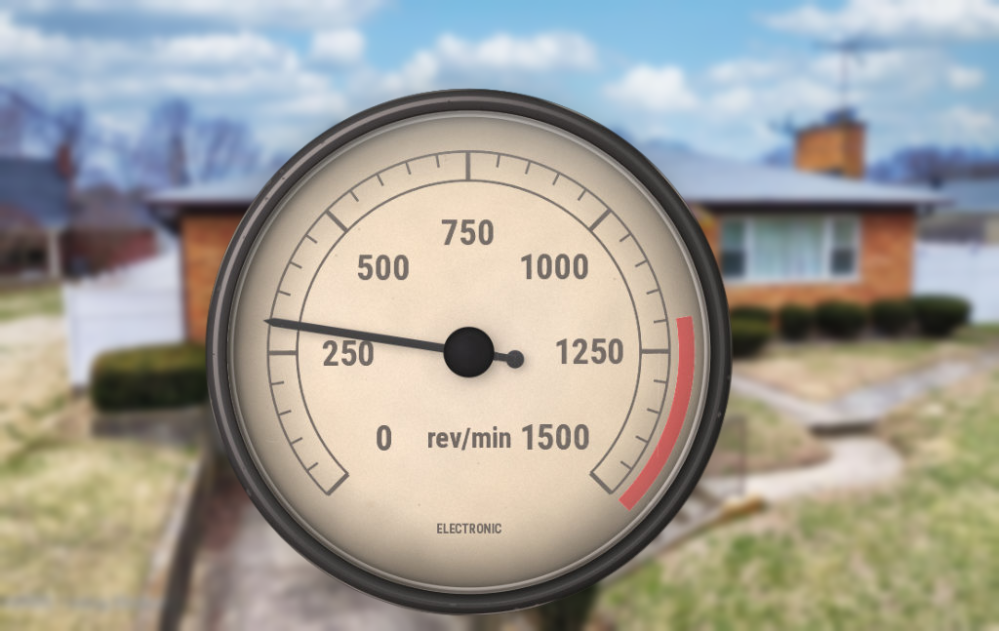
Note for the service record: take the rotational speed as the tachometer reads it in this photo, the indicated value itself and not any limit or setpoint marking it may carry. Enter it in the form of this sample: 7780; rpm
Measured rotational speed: 300; rpm
